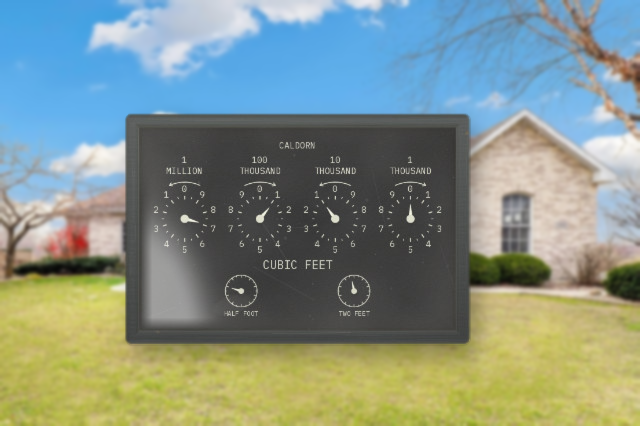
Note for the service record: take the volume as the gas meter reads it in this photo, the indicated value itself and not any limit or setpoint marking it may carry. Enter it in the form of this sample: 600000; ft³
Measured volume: 711000; ft³
